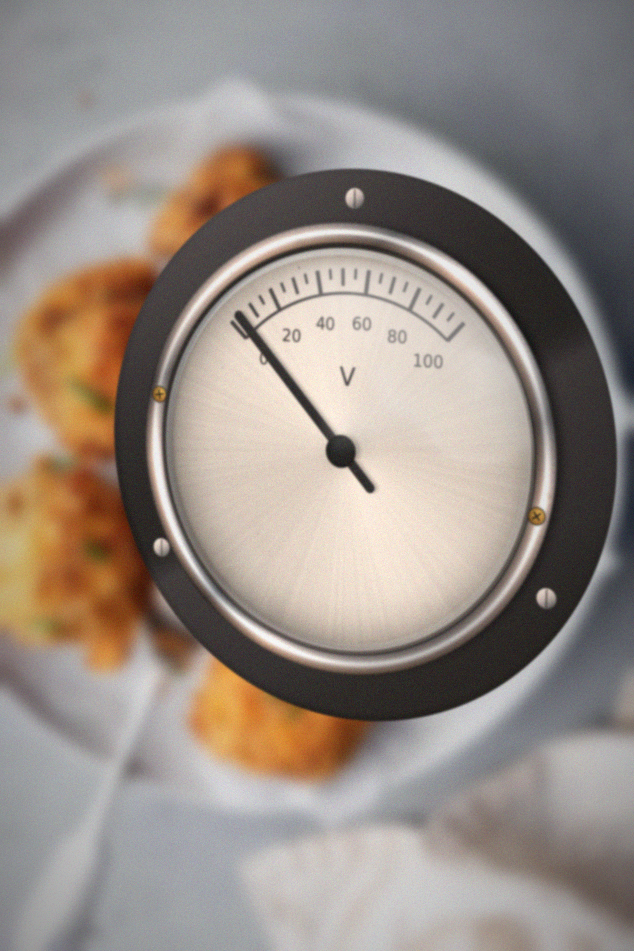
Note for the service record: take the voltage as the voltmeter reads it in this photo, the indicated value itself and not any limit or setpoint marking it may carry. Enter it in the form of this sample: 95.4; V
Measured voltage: 5; V
